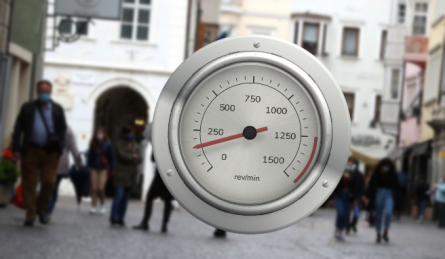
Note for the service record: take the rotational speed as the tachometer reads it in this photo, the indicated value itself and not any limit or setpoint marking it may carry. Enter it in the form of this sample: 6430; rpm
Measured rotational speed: 150; rpm
